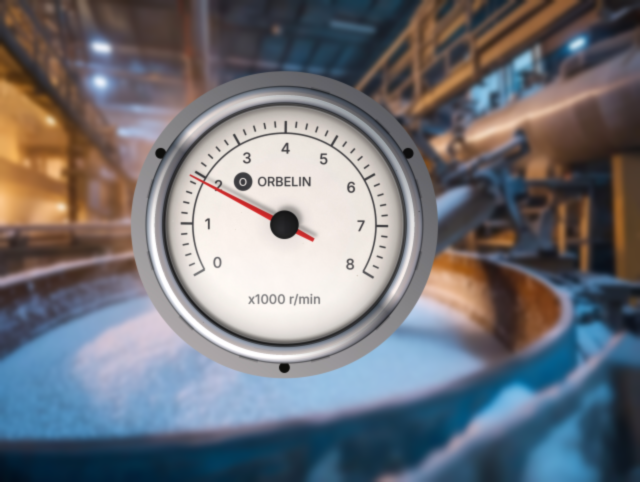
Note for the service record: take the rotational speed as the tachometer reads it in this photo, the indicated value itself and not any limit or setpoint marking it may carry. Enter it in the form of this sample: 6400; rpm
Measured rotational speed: 1900; rpm
